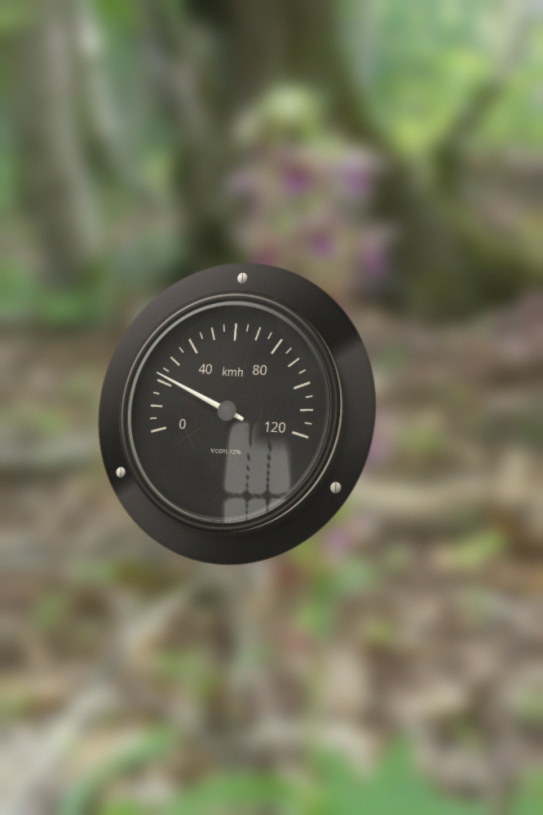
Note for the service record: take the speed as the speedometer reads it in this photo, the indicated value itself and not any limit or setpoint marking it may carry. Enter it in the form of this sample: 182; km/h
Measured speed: 22.5; km/h
